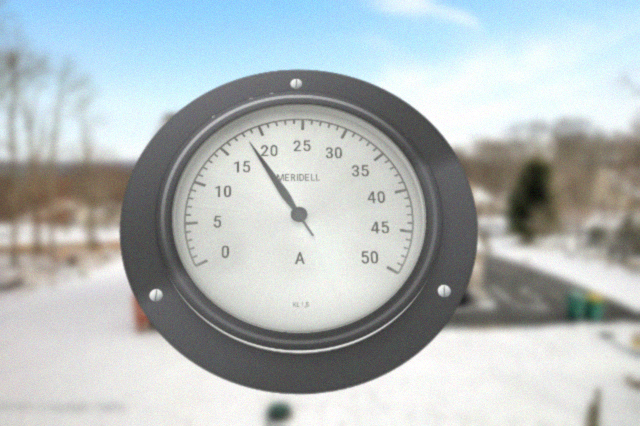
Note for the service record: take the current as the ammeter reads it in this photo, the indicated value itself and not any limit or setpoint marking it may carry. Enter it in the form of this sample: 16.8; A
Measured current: 18; A
